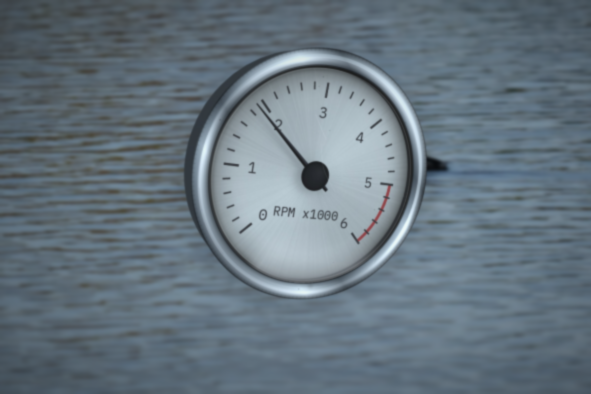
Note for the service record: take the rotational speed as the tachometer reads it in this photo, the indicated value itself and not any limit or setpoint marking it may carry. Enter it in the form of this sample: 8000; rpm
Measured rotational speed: 1900; rpm
